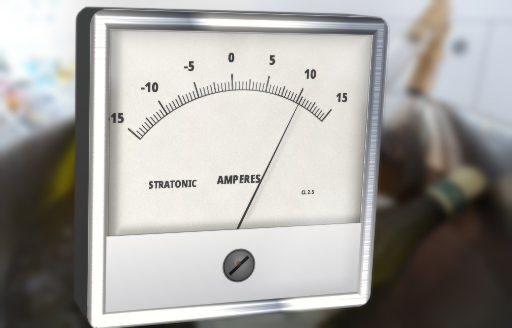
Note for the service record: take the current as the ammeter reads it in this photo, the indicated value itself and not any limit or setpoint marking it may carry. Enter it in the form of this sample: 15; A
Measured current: 10; A
